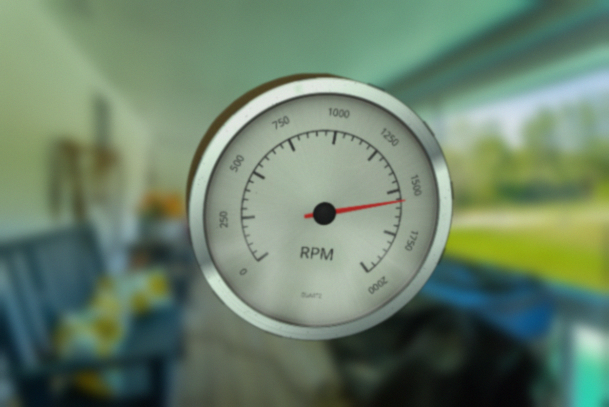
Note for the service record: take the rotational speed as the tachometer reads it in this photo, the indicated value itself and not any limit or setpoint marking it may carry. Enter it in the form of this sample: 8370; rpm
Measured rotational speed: 1550; rpm
